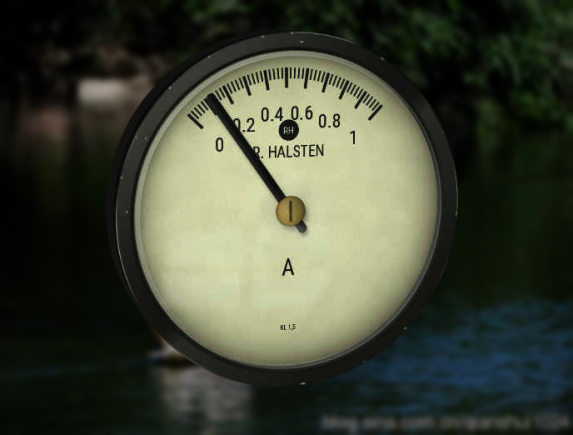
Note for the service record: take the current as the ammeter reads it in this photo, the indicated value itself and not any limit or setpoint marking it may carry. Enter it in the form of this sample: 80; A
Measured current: 0.12; A
